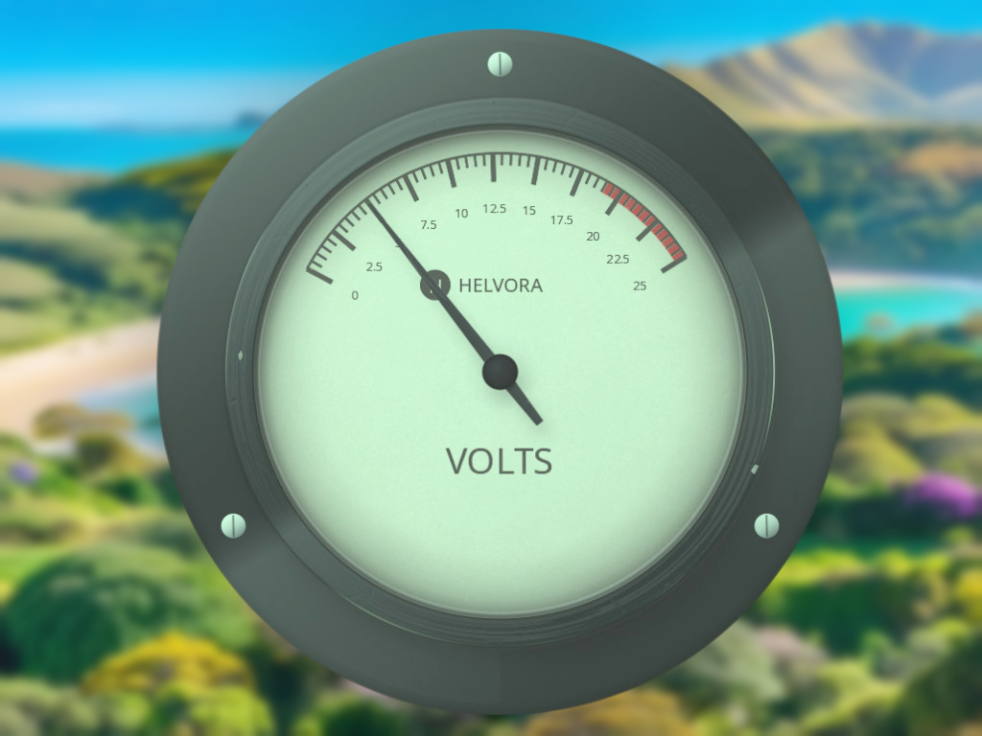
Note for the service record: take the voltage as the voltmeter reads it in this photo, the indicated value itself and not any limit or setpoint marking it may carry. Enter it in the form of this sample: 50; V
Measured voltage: 5; V
